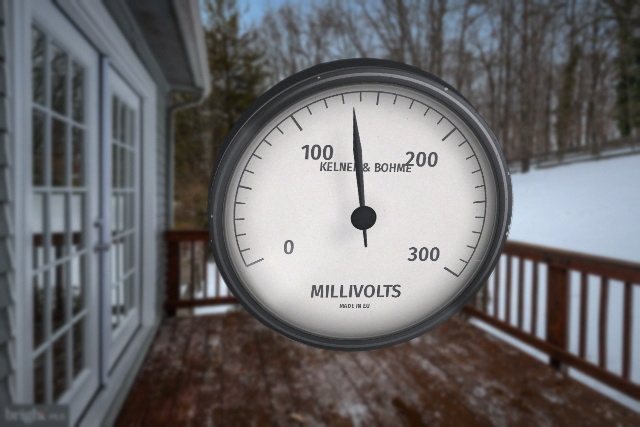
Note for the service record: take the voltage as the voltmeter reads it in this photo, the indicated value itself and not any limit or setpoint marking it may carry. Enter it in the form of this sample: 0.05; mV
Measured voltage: 135; mV
